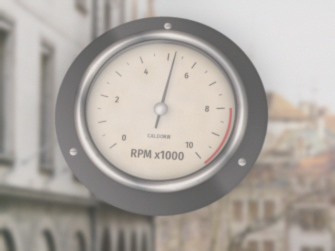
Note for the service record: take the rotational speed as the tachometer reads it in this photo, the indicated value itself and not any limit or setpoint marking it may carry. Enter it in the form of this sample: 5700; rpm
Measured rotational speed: 5250; rpm
